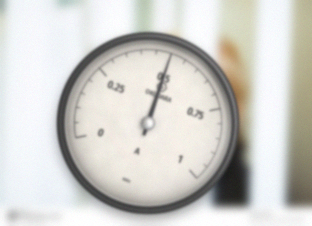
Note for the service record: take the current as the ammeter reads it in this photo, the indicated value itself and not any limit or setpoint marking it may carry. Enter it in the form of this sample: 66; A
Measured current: 0.5; A
